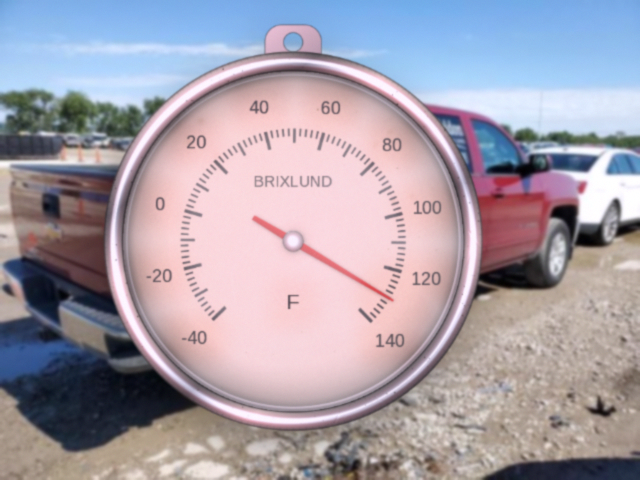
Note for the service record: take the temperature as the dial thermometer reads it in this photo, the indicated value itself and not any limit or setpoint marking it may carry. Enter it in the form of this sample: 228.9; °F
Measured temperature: 130; °F
